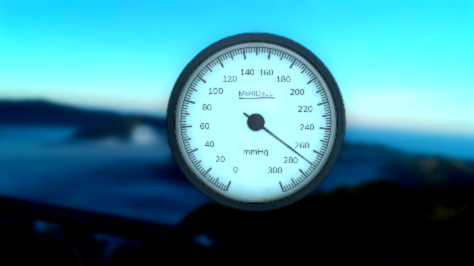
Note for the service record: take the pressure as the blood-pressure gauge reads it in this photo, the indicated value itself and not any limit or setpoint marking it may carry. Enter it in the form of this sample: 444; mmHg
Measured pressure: 270; mmHg
